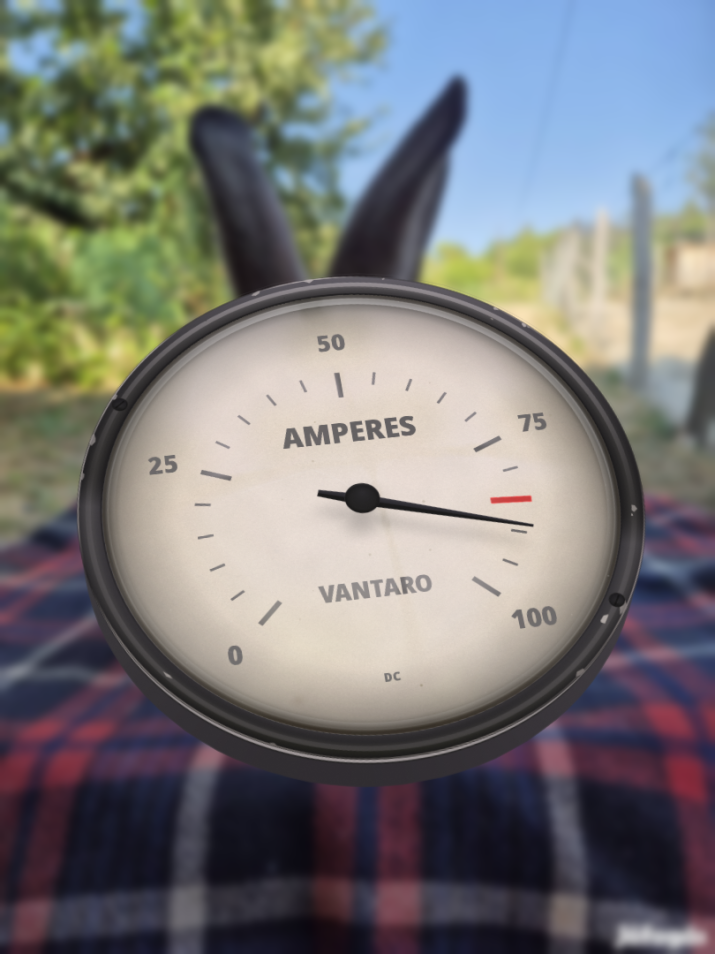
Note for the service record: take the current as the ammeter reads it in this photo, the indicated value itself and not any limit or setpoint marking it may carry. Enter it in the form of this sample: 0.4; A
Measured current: 90; A
